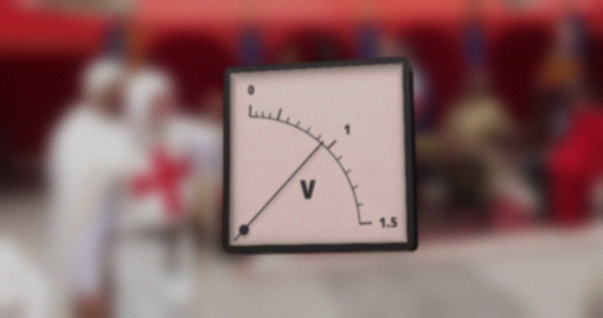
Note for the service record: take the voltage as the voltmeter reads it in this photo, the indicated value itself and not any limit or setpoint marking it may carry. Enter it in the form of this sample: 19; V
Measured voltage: 0.95; V
